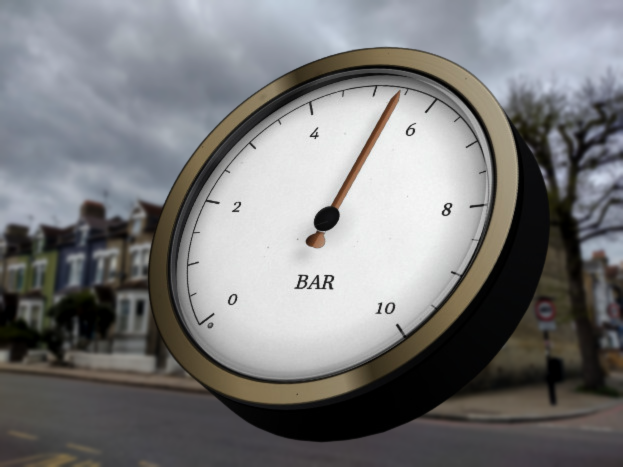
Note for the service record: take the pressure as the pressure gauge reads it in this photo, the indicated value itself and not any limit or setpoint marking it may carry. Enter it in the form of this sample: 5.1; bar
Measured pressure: 5.5; bar
